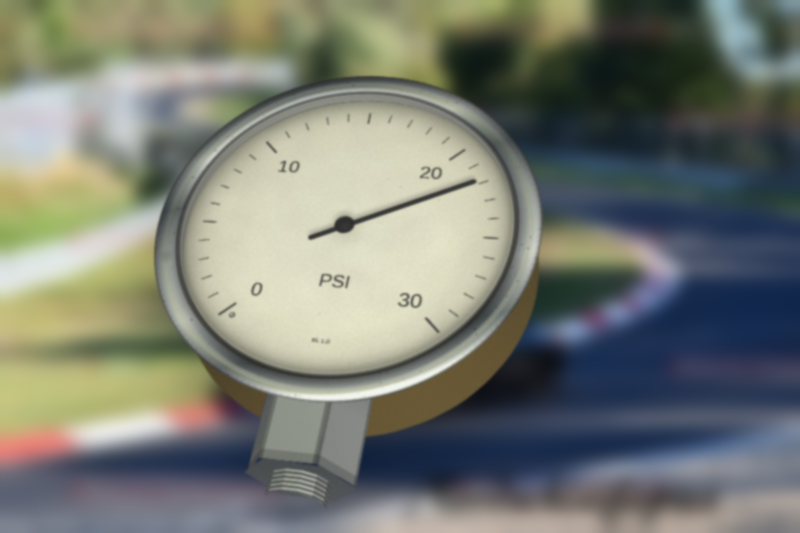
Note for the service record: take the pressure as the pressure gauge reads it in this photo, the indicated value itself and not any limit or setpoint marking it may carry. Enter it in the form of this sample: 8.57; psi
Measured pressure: 22; psi
